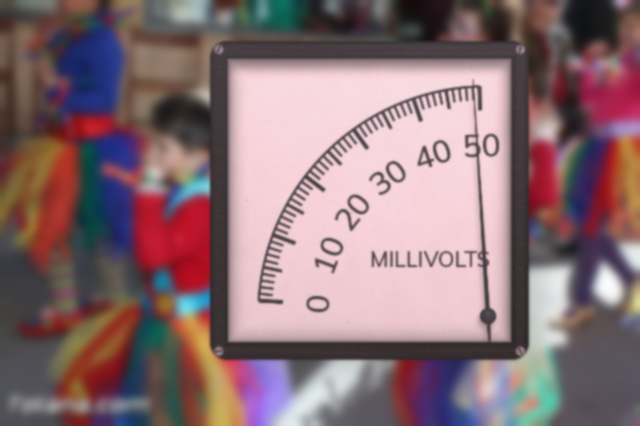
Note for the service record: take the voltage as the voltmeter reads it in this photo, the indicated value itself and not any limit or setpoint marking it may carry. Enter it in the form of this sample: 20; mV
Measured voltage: 49; mV
